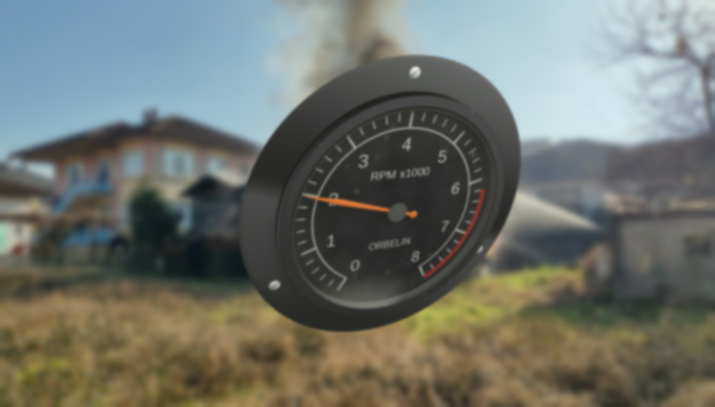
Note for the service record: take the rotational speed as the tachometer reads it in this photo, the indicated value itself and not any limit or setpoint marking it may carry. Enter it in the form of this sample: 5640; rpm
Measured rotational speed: 2000; rpm
